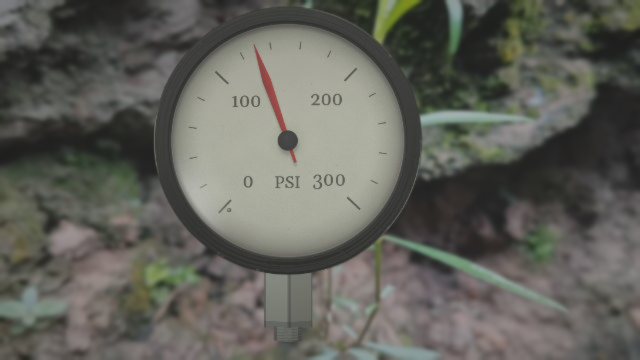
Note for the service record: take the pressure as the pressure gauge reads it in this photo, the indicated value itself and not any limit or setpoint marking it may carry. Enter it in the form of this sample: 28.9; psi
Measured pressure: 130; psi
